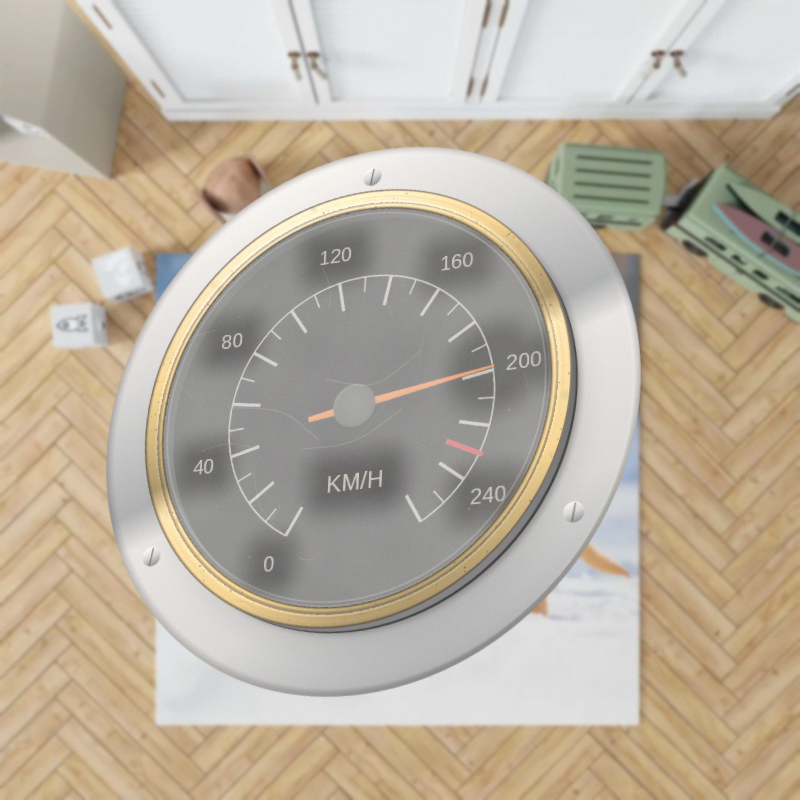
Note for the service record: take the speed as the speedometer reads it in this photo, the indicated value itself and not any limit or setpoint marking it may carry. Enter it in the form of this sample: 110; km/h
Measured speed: 200; km/h
